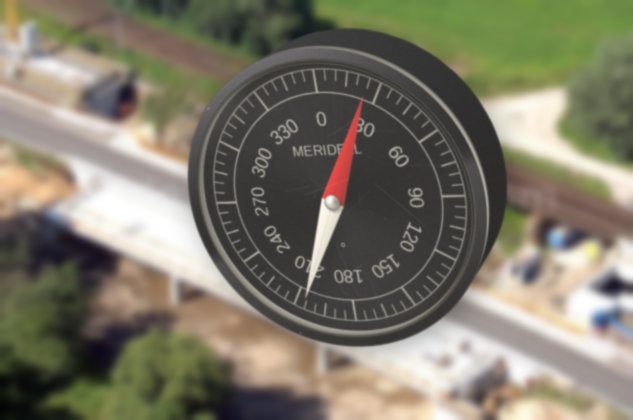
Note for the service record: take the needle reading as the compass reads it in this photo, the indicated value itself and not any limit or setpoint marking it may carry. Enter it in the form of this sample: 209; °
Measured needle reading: 25; °
